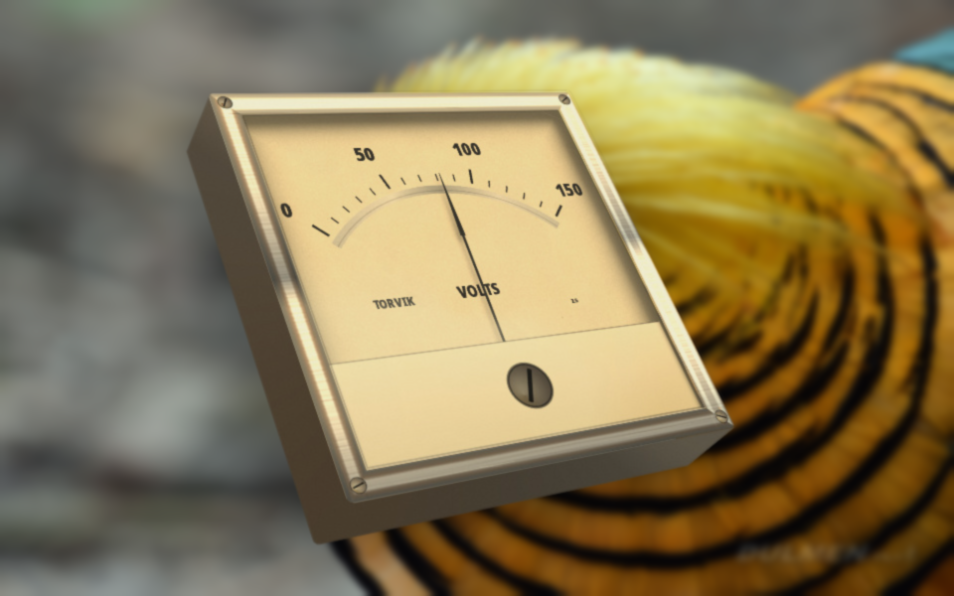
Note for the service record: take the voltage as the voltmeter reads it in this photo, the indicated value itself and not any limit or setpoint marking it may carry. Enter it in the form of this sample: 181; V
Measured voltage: 80; V
